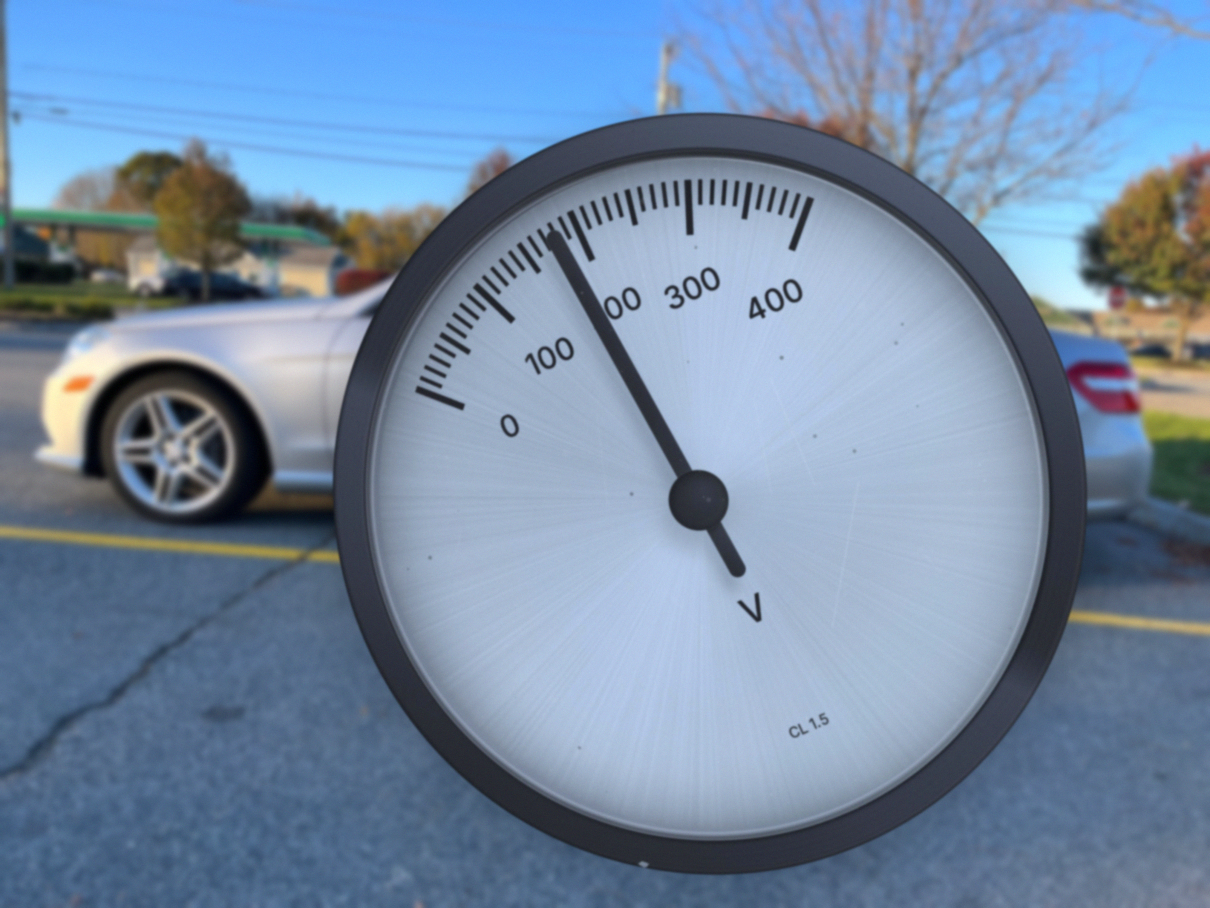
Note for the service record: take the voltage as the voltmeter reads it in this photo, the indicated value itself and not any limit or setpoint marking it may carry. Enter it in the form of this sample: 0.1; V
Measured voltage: 180; V
